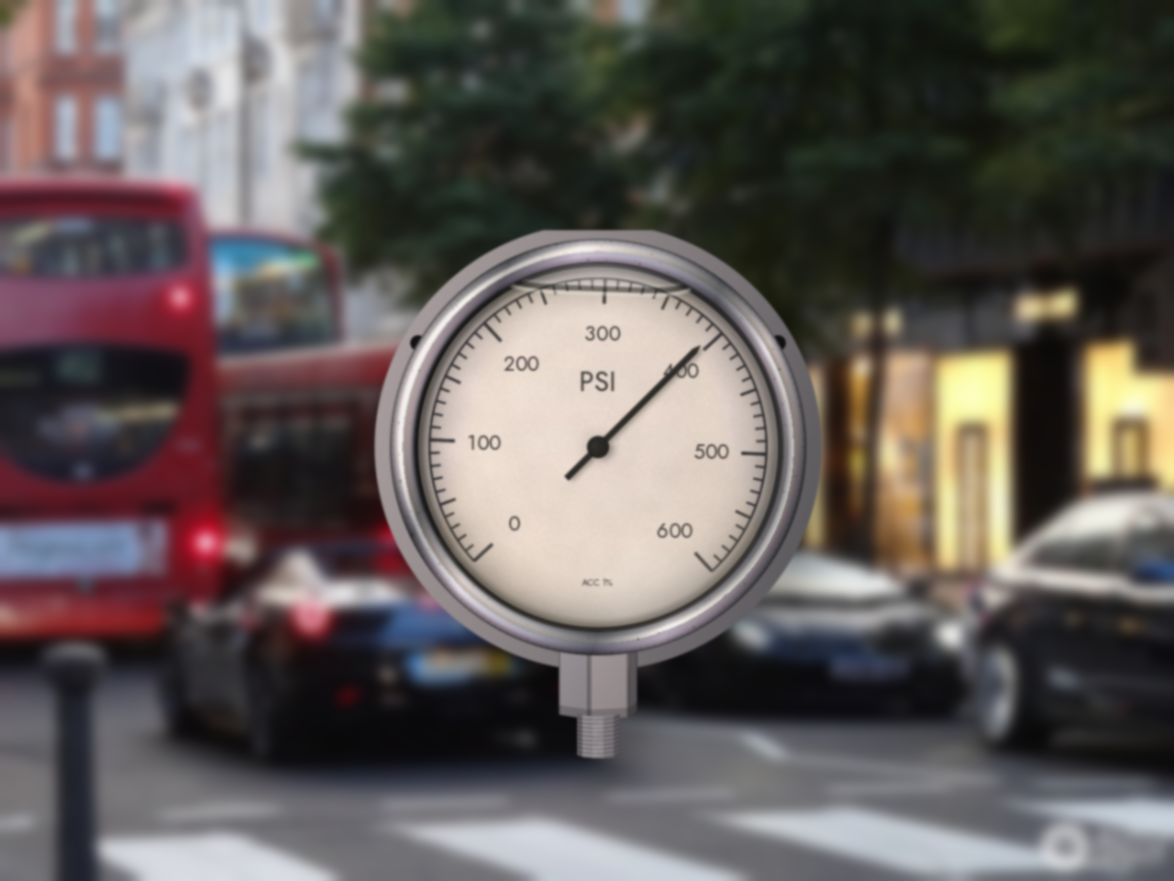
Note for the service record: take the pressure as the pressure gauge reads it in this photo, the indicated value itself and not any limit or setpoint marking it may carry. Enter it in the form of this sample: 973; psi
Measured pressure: 395; psi
